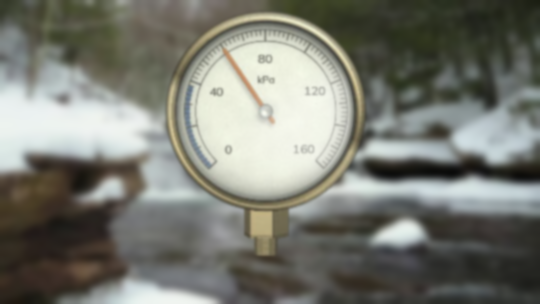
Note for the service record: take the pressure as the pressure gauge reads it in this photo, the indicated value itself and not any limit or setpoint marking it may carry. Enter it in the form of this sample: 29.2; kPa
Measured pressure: 60; kPa
